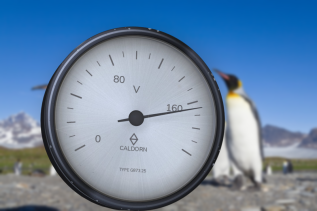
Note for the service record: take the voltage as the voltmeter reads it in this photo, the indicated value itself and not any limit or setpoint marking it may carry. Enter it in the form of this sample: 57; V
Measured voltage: 165; V
